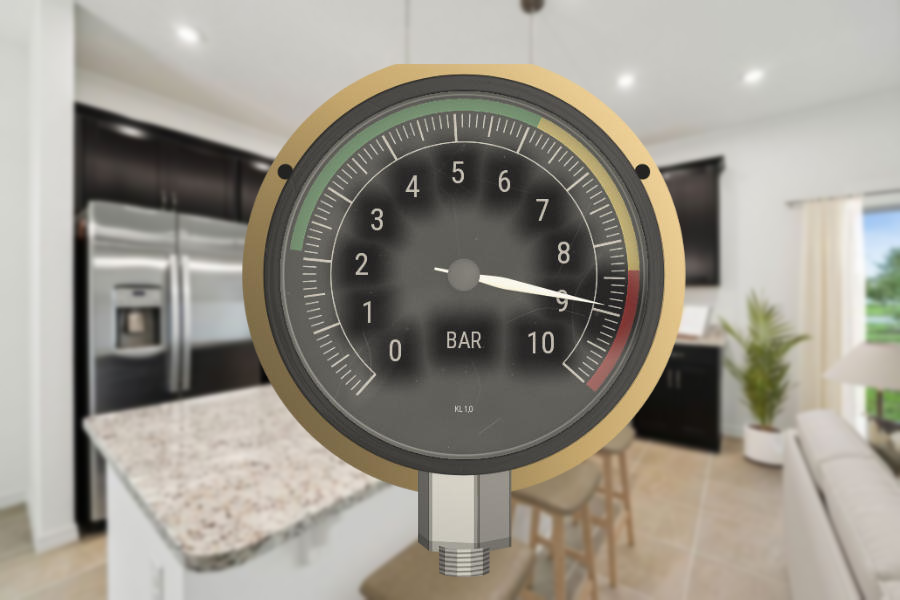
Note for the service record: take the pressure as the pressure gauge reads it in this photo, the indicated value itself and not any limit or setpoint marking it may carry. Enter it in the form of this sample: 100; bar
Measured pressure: 8.9; bar
